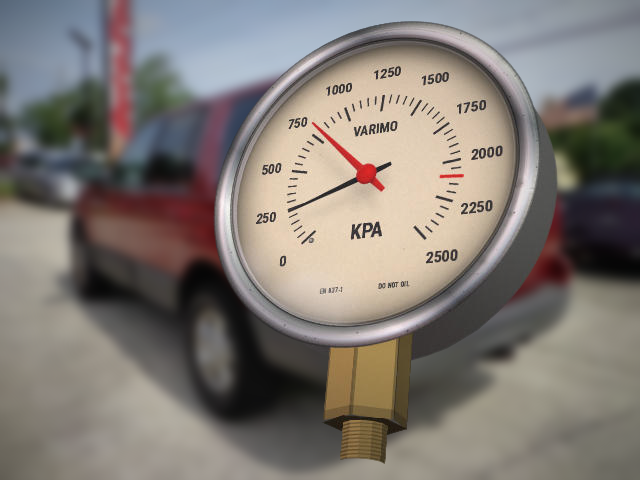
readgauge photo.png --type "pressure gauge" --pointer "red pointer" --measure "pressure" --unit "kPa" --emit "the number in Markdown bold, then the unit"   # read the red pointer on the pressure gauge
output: **800** kPa
